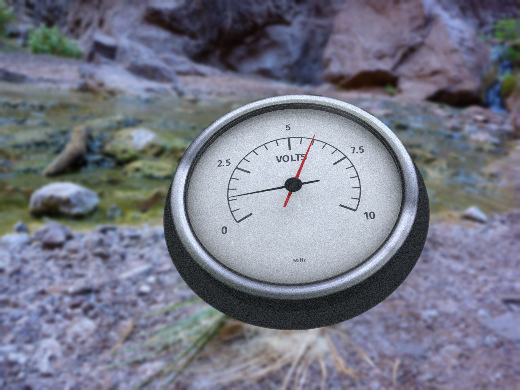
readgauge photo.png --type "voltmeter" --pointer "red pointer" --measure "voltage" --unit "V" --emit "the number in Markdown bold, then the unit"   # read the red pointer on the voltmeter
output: **6** V
